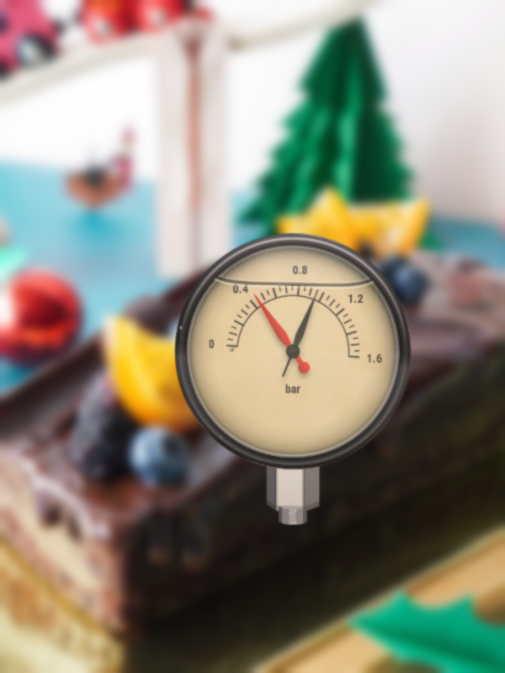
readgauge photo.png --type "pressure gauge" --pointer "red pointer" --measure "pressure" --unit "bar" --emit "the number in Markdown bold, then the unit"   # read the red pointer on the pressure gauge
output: **0.45** bar
